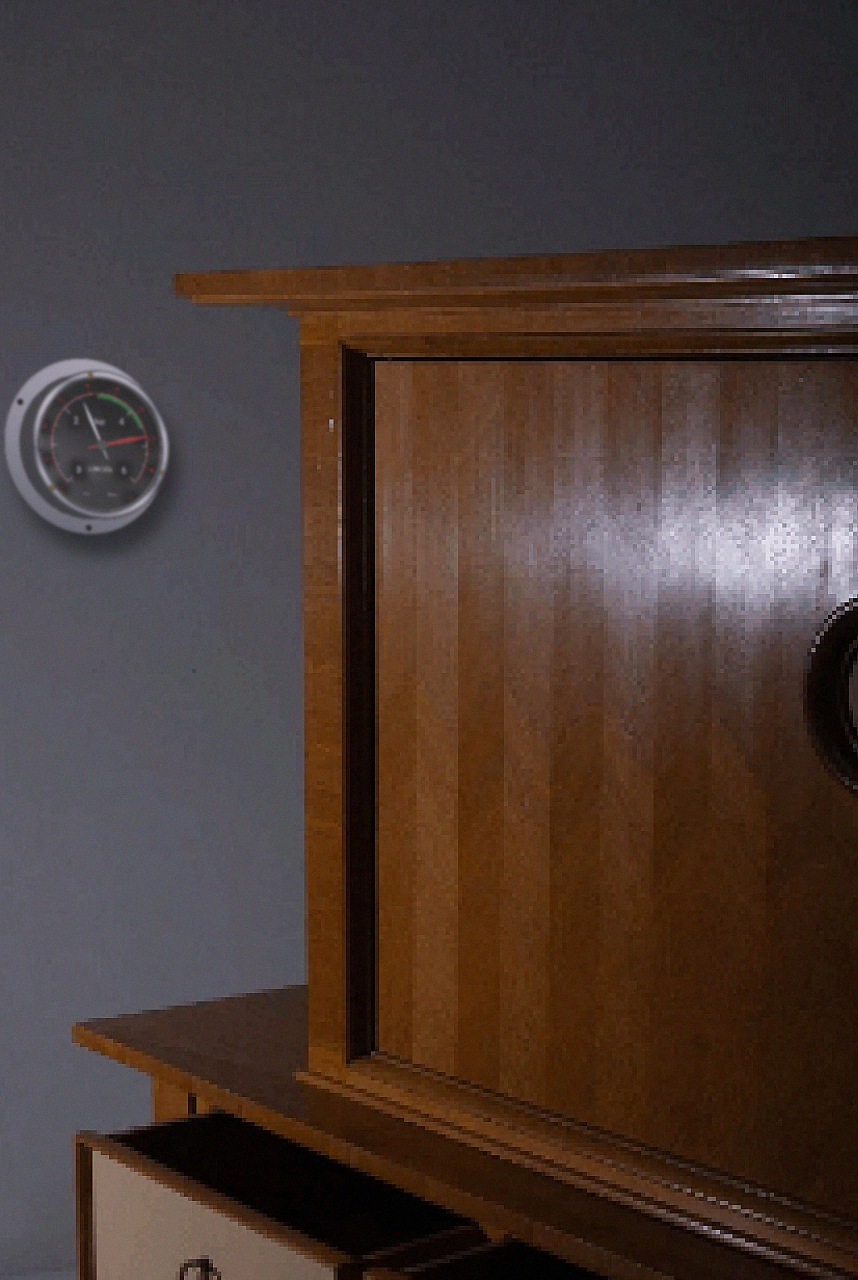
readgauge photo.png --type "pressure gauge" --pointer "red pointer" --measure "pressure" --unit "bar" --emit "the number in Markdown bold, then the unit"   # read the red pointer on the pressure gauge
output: **4.75** bar
